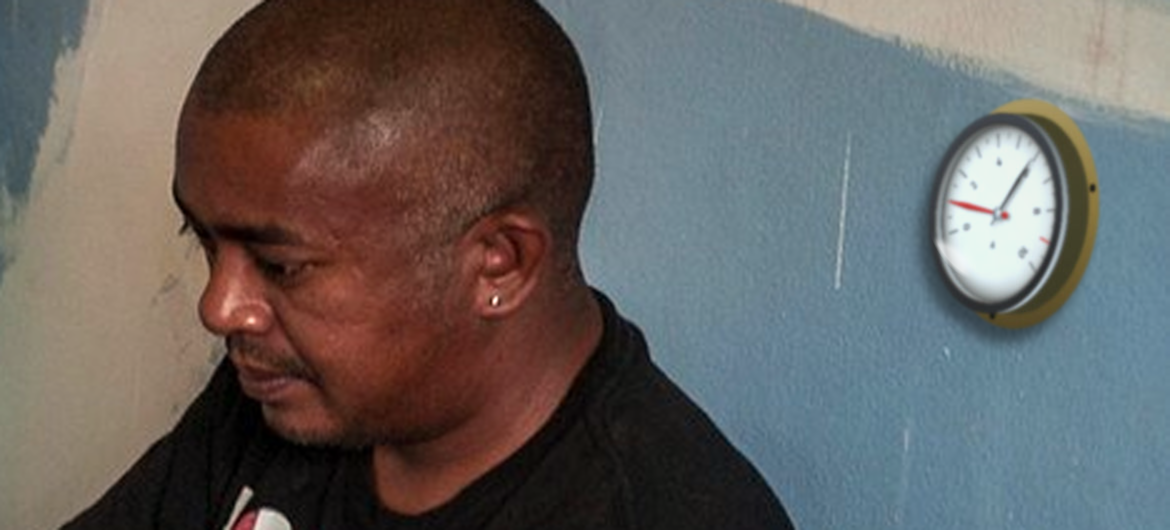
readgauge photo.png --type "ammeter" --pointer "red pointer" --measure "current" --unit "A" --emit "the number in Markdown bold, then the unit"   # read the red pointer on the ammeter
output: **1** A
